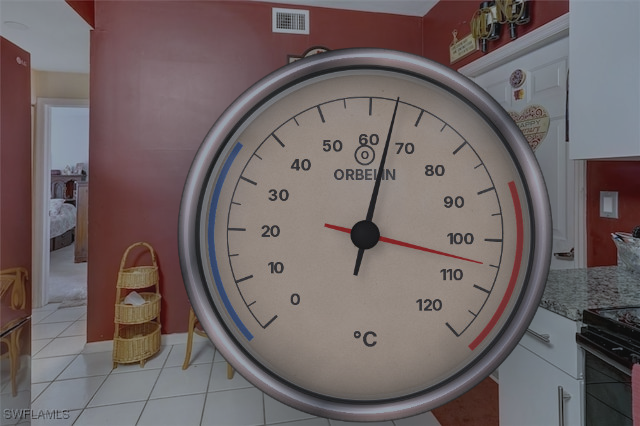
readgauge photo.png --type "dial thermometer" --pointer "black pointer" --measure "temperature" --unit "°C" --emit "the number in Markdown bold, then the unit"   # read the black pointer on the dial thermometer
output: **65** °C
